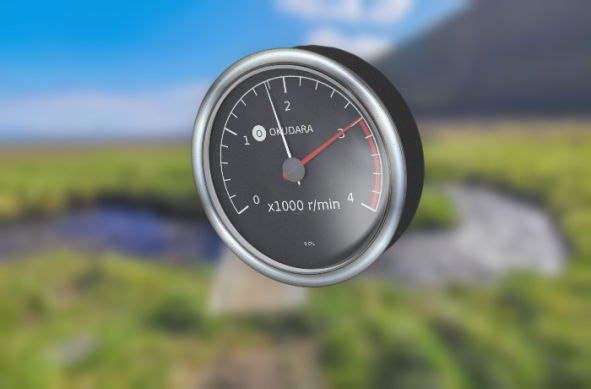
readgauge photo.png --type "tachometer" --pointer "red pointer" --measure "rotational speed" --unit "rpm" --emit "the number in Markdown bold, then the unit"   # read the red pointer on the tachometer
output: **3000** rpm
